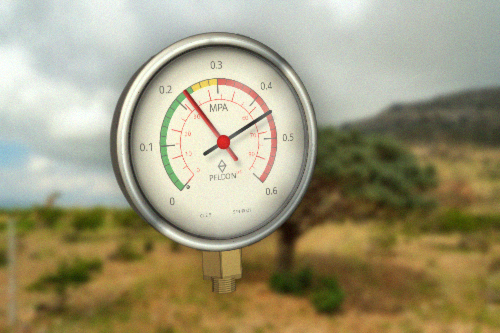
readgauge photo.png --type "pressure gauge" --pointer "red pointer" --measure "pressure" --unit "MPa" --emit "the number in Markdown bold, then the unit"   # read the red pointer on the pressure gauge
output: **0.22** MPa
